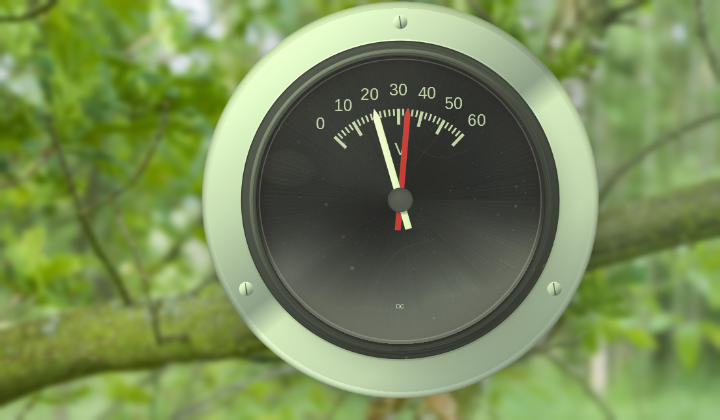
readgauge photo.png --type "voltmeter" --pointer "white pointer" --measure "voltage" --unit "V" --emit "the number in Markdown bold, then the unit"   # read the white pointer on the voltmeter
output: **20** V
